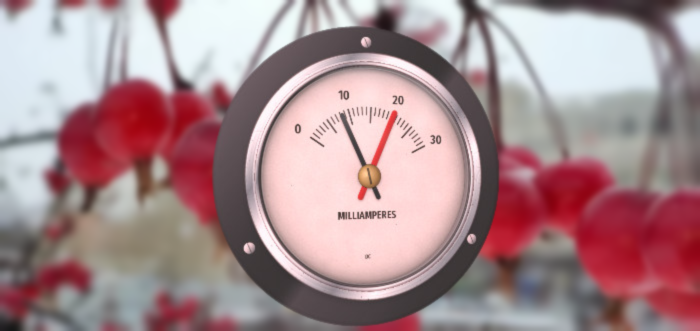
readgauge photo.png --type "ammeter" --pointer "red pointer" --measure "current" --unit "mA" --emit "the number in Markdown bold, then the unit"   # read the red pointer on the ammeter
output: **20** mA
